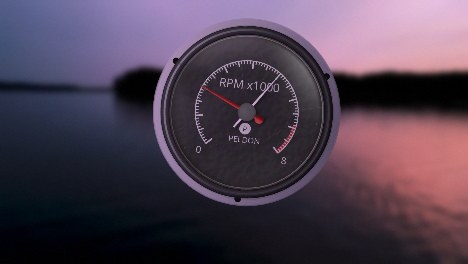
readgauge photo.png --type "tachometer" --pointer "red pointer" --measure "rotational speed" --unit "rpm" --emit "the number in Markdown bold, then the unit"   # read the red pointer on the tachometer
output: **2000** rpm
